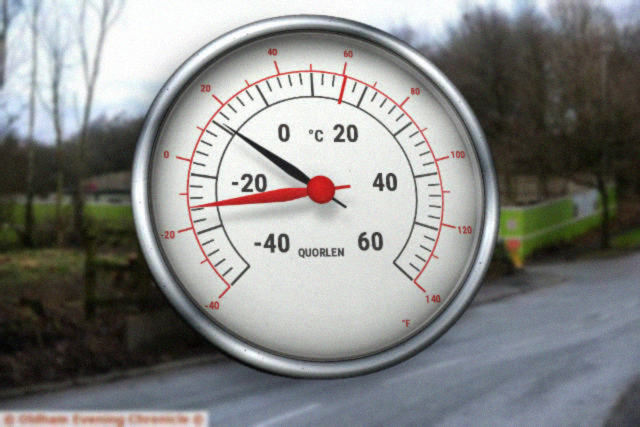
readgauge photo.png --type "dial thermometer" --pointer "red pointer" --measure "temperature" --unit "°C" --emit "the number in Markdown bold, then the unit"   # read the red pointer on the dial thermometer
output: **-26** °C
